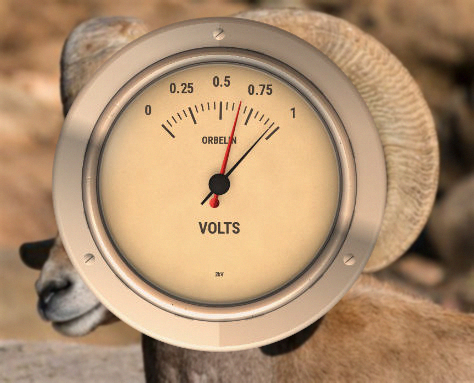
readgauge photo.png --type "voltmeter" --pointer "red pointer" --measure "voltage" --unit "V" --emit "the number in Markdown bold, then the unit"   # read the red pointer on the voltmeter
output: **0.65** V
